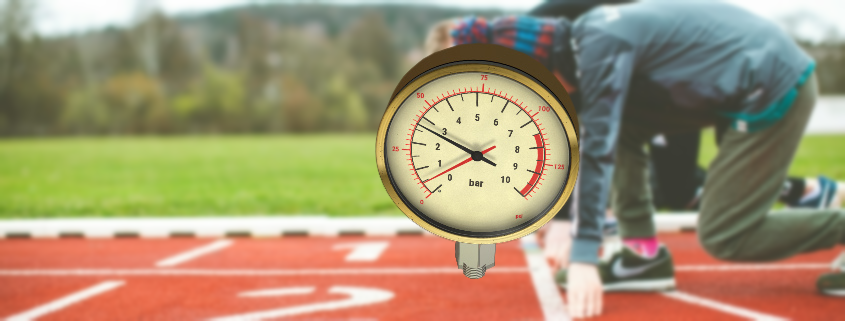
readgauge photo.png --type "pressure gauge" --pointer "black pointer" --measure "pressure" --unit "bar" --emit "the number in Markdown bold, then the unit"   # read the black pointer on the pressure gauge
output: **2.75** bar
